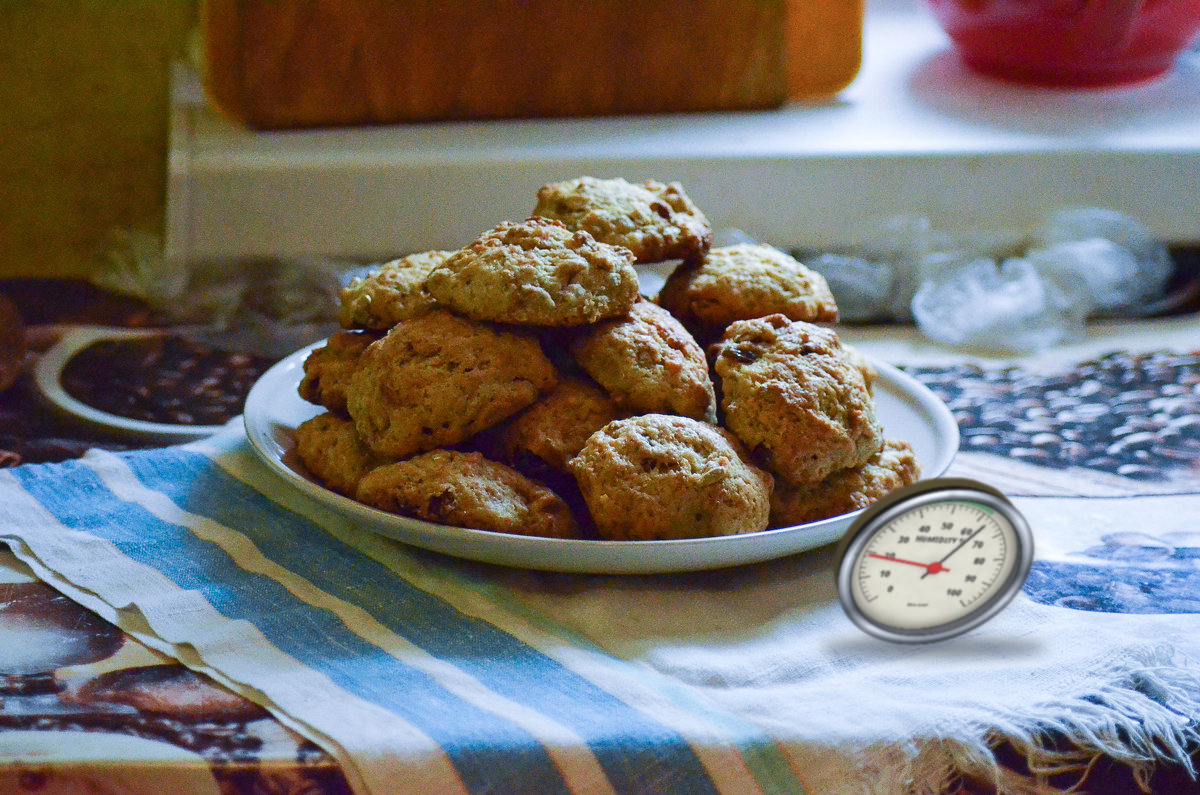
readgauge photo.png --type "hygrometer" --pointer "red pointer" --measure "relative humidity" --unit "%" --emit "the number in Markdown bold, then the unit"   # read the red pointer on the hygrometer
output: **20** %
